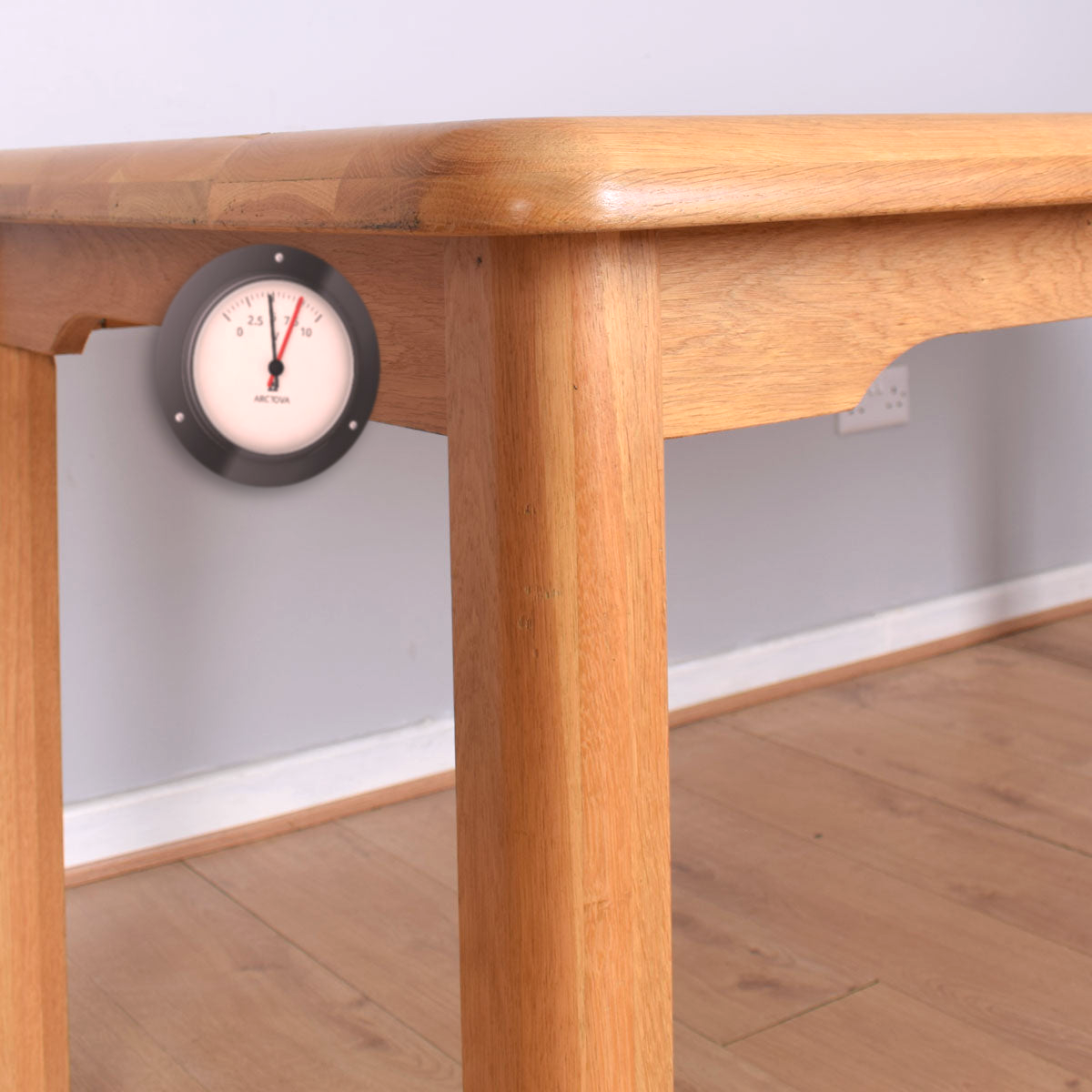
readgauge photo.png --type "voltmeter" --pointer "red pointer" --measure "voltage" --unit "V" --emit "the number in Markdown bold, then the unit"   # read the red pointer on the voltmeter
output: **7.5** V
